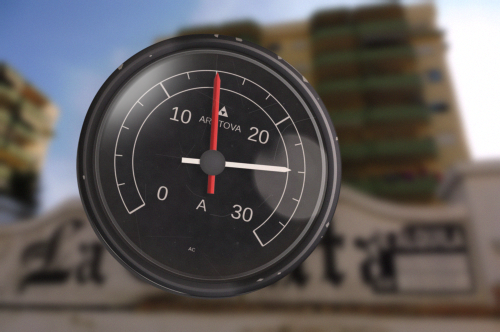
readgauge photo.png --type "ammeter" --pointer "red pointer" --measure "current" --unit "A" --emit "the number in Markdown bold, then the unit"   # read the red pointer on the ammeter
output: **14** A
